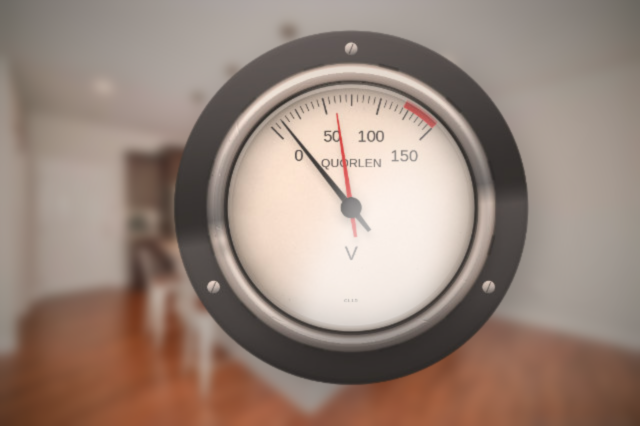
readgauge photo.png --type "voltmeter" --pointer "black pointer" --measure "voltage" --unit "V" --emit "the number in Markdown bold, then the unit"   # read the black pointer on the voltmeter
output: **10** V
